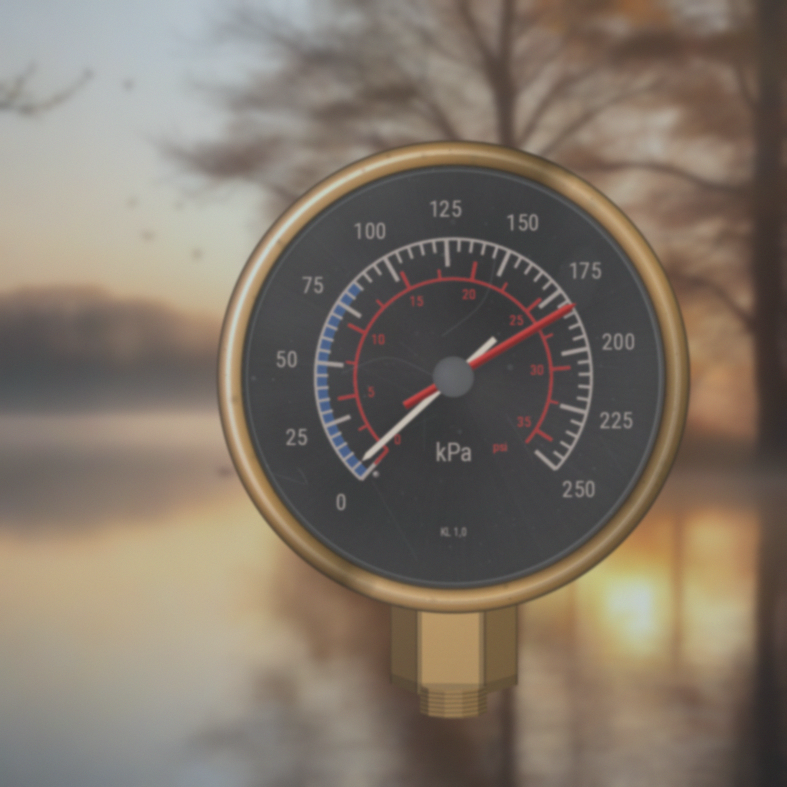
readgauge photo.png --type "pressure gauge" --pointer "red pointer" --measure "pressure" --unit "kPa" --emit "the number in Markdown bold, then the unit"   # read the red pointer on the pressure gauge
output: **182.5** kPa
